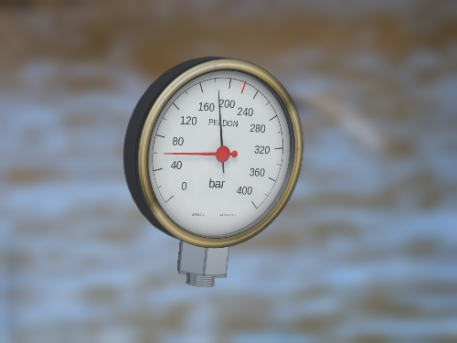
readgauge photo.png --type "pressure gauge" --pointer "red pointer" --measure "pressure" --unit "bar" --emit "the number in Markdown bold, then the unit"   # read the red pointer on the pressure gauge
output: **60** bar
